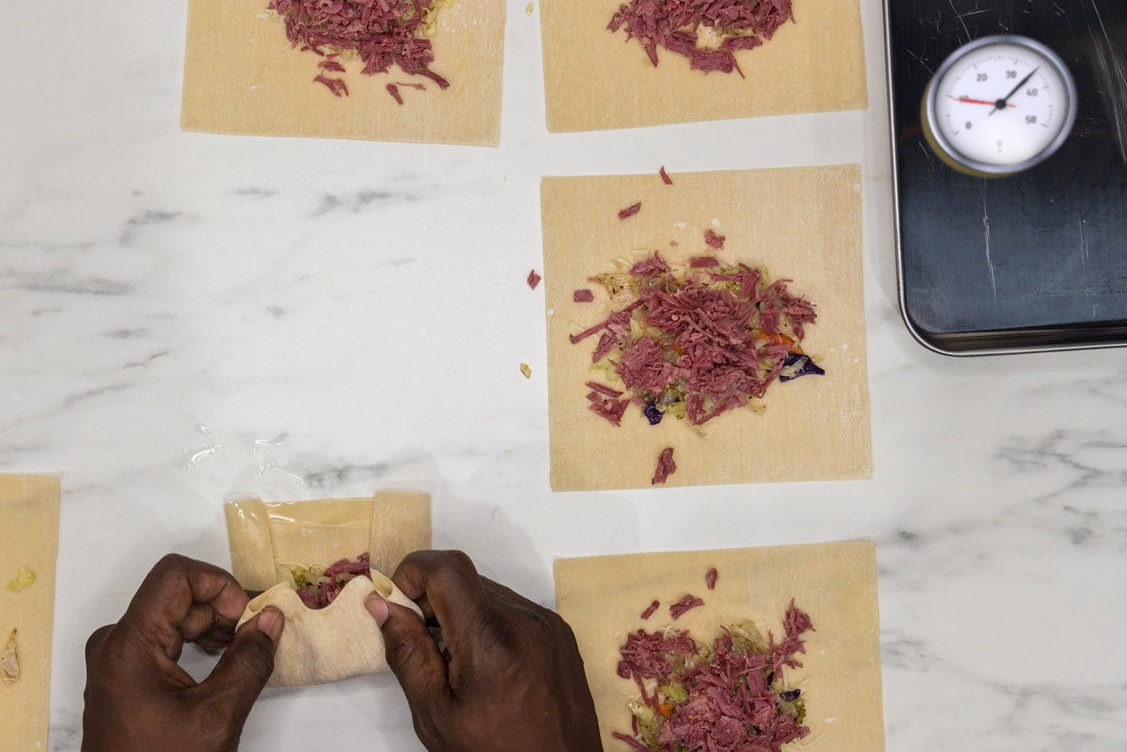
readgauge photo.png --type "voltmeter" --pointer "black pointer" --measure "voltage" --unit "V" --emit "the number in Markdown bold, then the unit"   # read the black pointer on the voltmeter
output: **35** V
